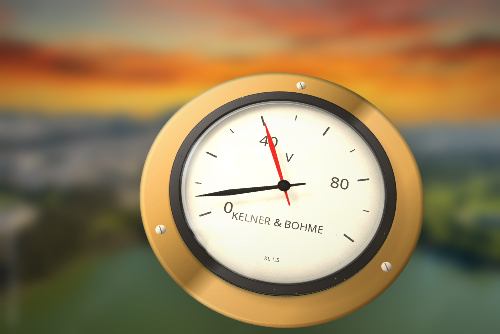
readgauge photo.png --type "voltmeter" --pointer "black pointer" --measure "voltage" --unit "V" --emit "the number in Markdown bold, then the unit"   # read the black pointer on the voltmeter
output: **5** V
